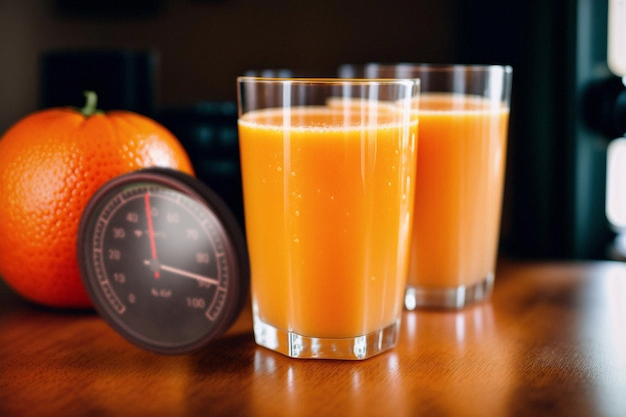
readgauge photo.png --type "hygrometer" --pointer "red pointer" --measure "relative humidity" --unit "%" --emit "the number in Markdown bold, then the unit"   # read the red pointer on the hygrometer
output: **50** %
